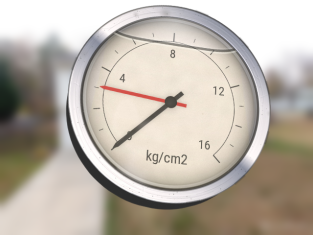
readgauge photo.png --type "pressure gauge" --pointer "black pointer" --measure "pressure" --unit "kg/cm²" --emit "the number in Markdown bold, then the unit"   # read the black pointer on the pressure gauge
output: **0** kg/cm²
